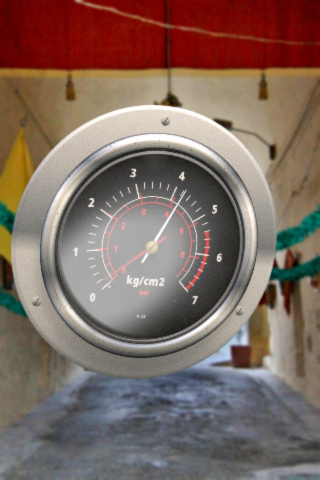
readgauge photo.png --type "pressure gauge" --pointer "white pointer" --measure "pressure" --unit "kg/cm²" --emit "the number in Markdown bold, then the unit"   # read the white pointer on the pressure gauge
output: **4.2** kg/cm²
